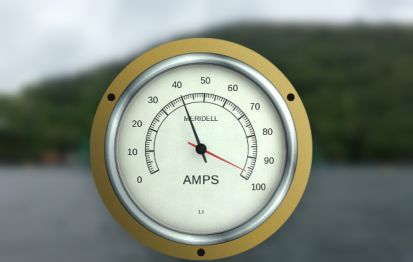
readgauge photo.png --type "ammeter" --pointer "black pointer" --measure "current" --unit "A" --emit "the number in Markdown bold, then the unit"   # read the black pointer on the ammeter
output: **40** A
